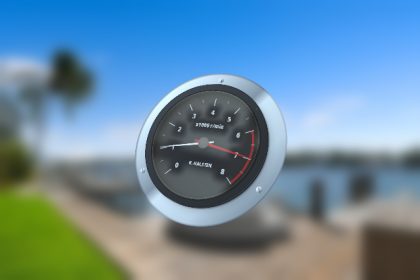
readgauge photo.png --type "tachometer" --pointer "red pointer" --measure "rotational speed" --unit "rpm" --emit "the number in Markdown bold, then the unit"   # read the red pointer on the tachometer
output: **7000** rpm
